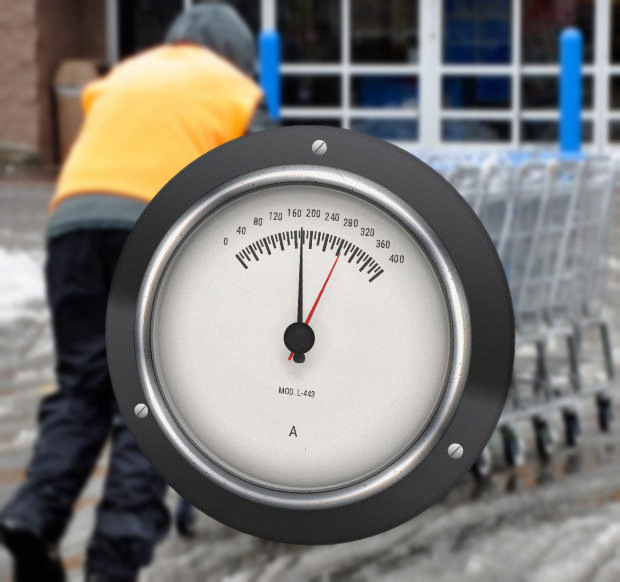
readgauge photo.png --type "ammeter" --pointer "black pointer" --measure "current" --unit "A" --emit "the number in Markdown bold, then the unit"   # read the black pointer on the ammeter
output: **180** A
